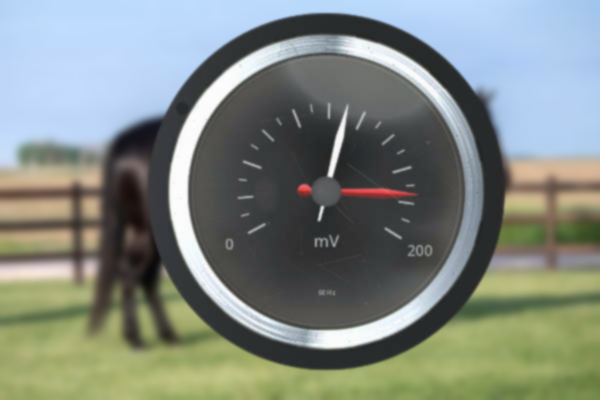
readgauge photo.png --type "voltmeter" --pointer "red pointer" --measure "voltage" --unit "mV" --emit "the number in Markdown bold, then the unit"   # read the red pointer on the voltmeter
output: **175** mV
